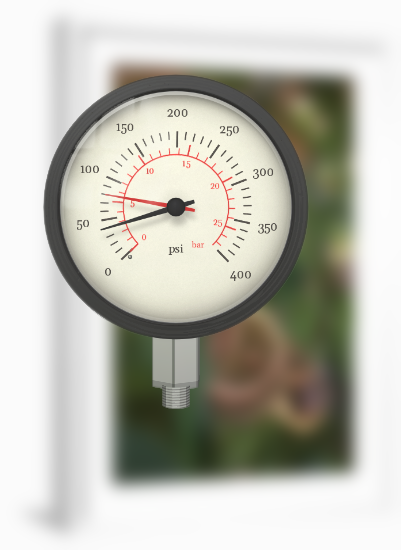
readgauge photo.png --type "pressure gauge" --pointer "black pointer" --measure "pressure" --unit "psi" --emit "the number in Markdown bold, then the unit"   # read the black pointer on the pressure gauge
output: **40** psi
